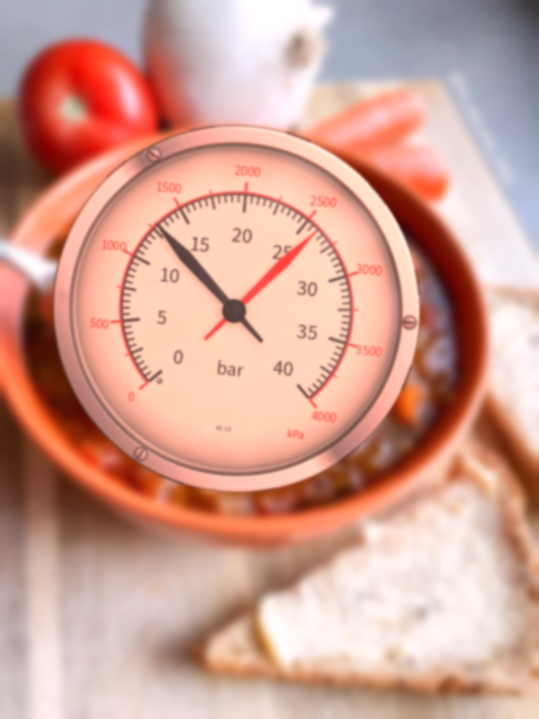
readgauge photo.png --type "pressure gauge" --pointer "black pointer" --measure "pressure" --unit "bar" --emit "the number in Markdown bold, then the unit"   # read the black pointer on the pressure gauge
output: **13** bar
